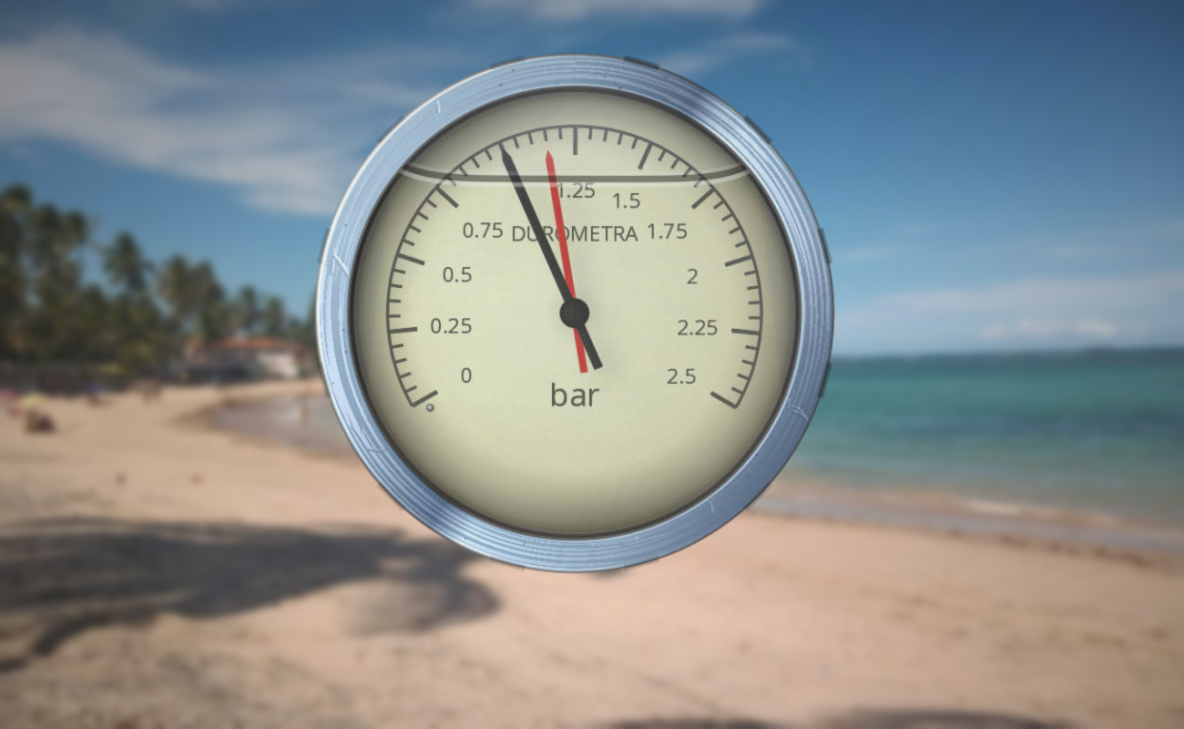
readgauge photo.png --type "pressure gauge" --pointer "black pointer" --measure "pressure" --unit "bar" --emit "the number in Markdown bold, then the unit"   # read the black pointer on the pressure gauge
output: **1** bar
